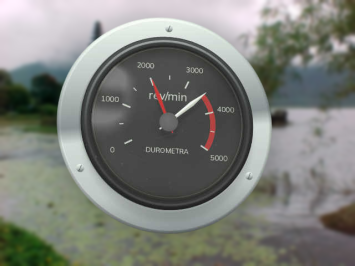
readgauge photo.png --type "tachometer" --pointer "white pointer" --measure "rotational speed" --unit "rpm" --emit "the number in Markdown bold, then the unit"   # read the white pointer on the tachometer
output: **3500** rpm
